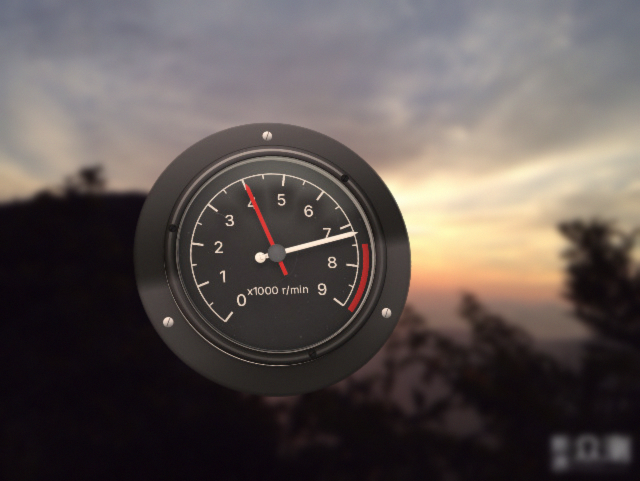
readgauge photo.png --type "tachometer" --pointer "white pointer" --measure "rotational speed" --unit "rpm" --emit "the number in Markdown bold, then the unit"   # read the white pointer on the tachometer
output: **7250** rpm
